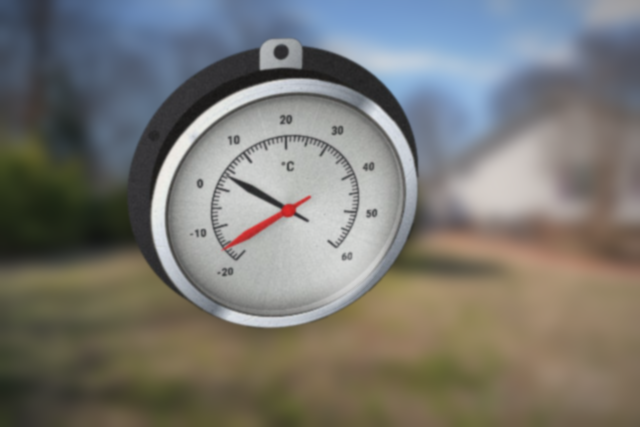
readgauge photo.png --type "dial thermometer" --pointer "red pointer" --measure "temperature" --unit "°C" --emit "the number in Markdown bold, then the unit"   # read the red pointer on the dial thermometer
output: **-15** °C
